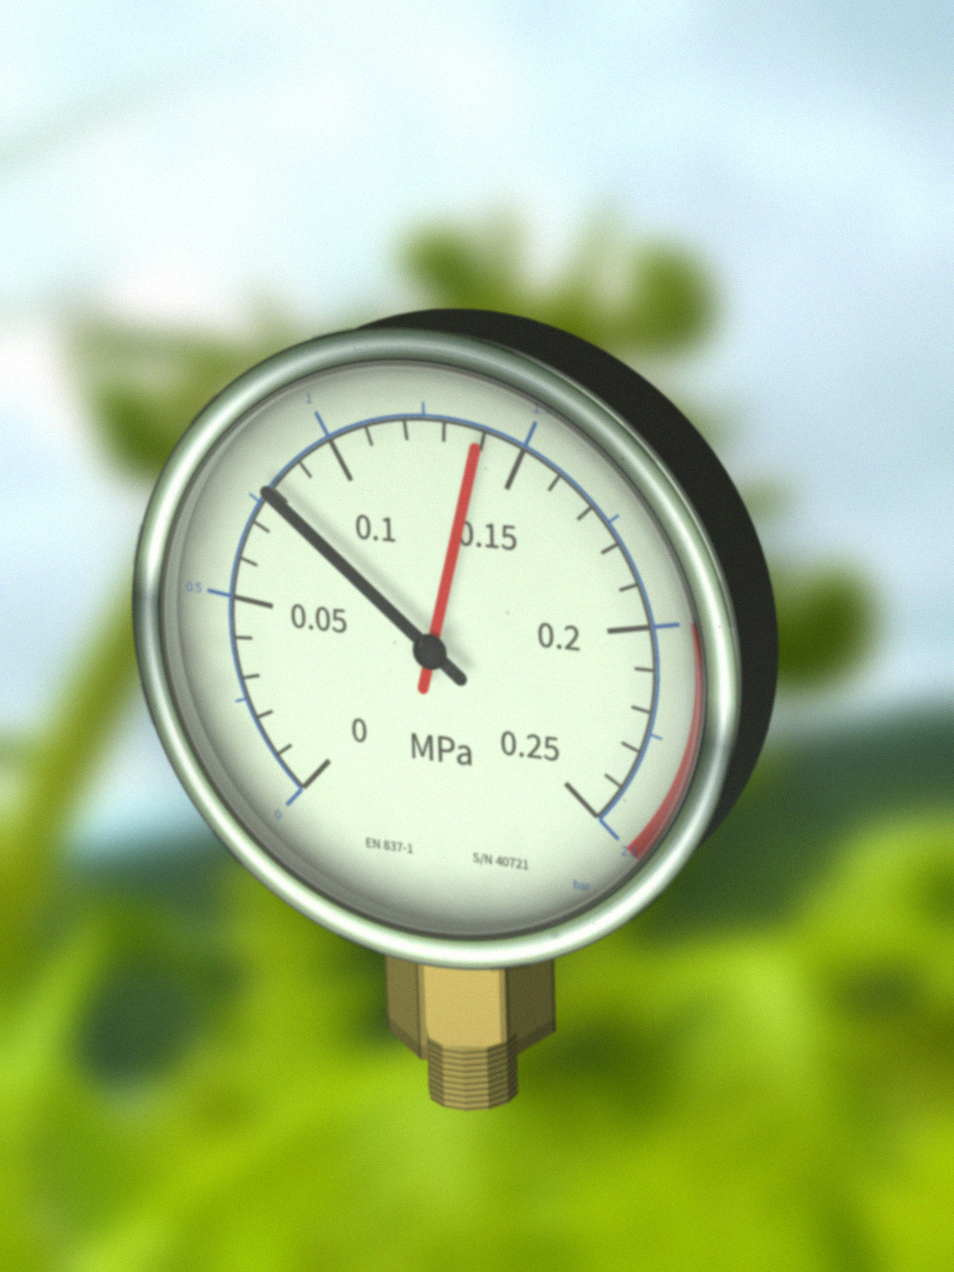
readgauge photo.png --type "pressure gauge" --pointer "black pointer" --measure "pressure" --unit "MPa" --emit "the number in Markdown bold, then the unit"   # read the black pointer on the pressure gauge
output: **0.08** MPa
